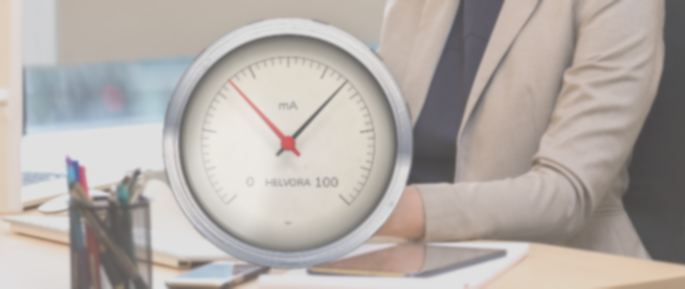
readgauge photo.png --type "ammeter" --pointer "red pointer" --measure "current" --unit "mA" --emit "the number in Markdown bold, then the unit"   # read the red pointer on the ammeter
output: **34** mA
